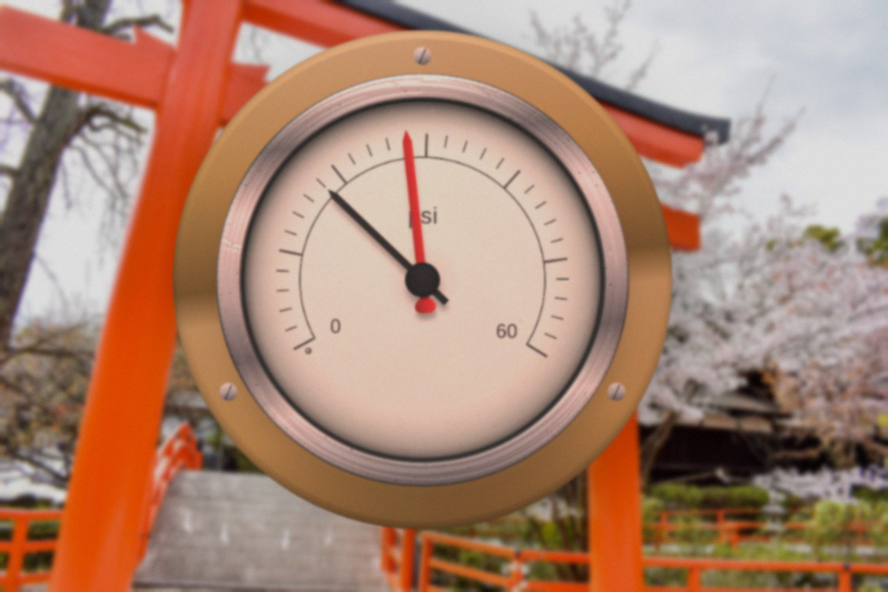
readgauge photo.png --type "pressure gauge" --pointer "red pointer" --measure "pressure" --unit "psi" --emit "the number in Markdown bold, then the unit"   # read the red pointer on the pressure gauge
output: **28** psi
